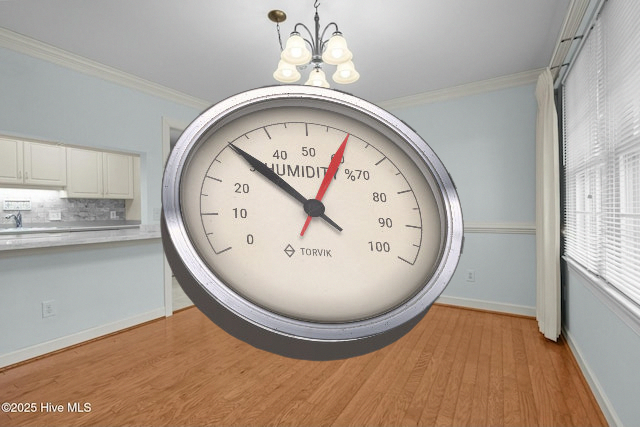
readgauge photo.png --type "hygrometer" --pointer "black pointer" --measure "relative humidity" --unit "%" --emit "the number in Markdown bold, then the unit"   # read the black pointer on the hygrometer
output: **30** %
